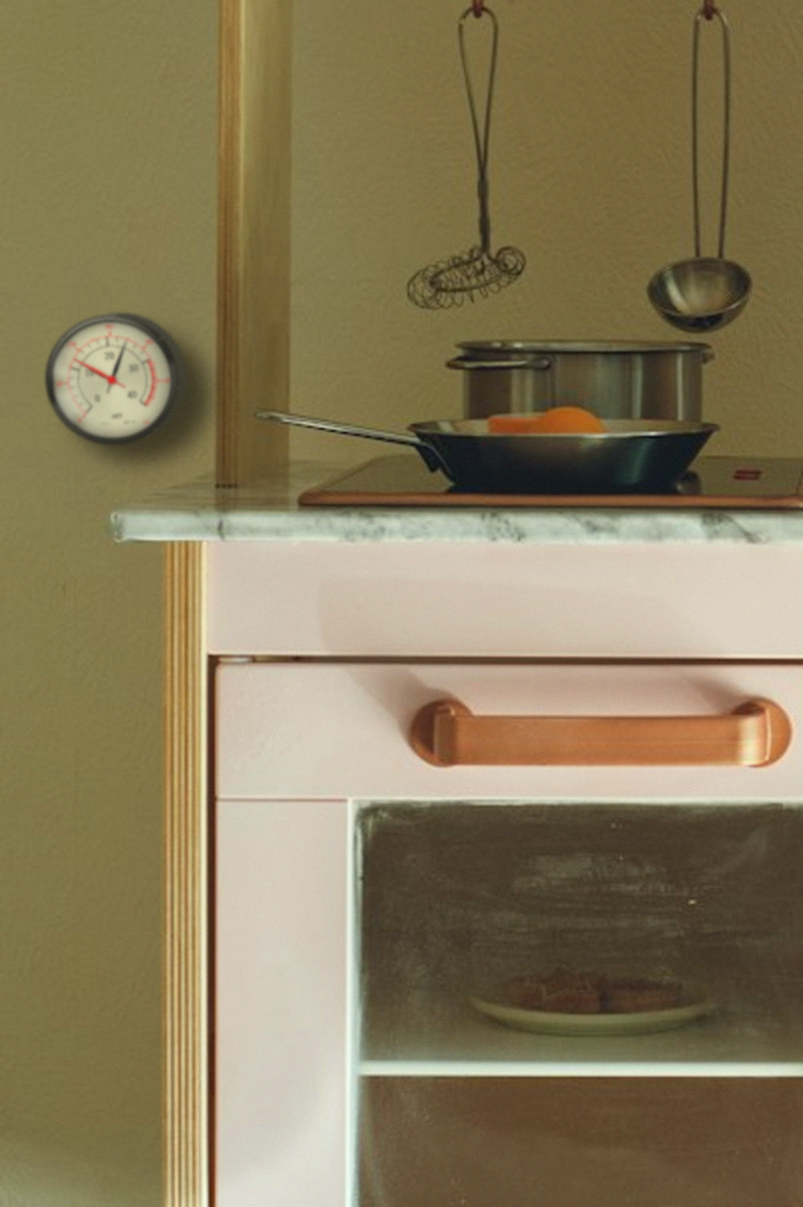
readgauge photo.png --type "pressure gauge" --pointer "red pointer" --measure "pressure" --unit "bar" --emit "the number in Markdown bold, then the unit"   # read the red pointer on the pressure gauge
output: **12** bar
